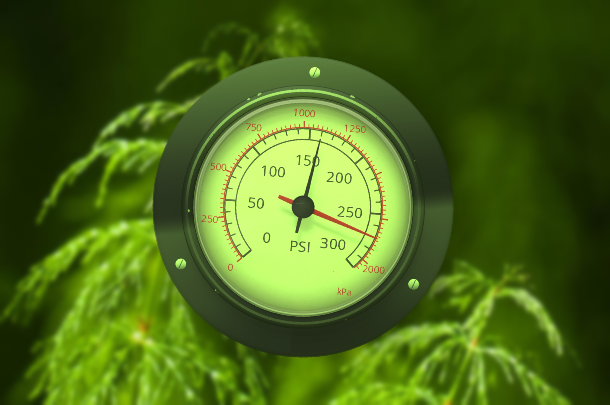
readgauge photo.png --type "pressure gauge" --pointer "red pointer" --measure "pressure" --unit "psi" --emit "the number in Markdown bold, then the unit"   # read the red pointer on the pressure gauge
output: **270** psi
